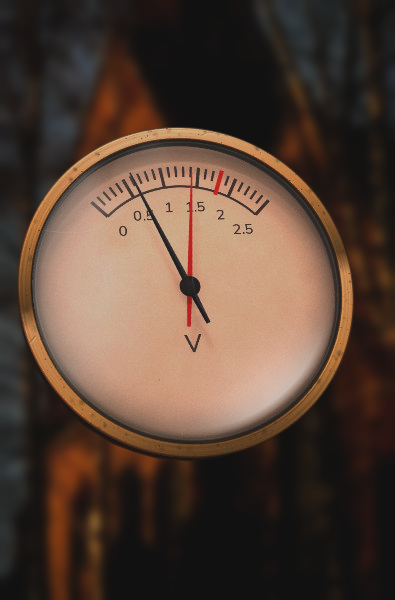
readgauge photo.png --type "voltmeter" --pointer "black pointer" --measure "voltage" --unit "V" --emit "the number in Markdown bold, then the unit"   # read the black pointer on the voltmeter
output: **0.6** V
